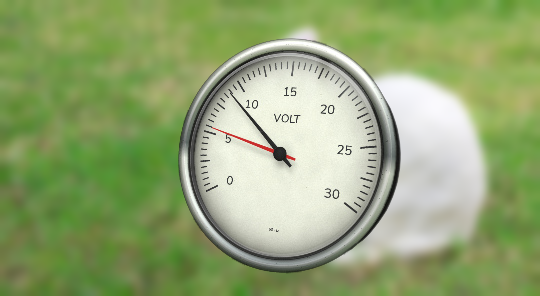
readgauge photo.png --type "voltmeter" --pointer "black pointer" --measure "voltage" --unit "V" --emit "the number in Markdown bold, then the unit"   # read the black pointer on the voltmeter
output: **9** V
